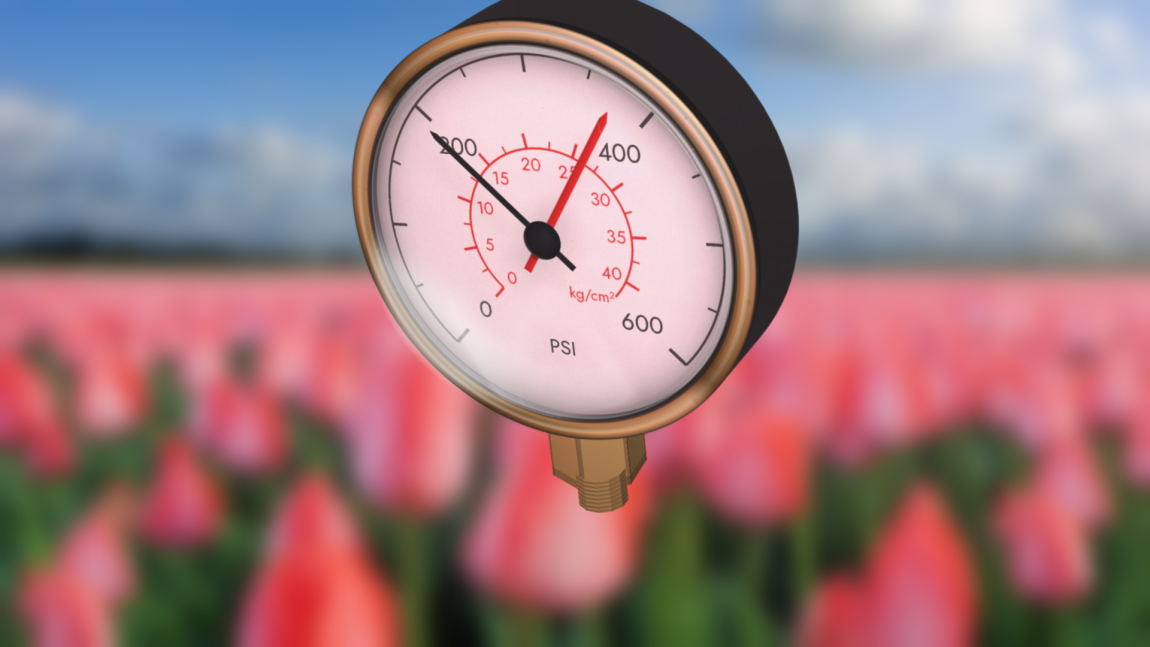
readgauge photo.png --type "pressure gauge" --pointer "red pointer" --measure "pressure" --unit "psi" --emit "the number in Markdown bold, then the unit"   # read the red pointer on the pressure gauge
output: **375** psi
